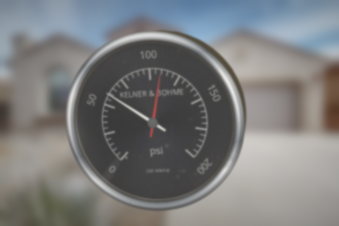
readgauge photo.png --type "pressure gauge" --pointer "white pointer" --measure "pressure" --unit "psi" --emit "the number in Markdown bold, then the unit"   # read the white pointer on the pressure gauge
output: **60** psi
